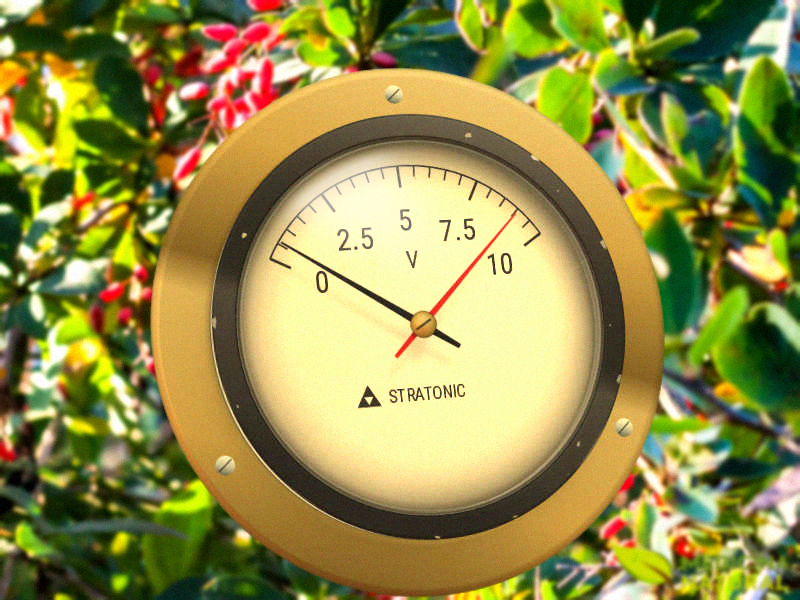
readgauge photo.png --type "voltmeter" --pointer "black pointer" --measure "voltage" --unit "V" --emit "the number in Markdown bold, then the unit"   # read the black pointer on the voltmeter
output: **0.5** V
